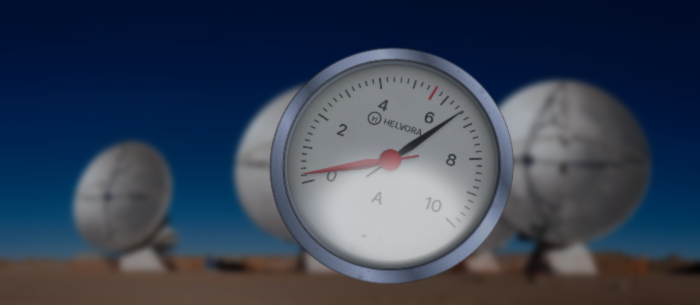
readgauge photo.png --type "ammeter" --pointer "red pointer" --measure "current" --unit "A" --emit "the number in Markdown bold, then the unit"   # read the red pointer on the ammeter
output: **0.2** A
